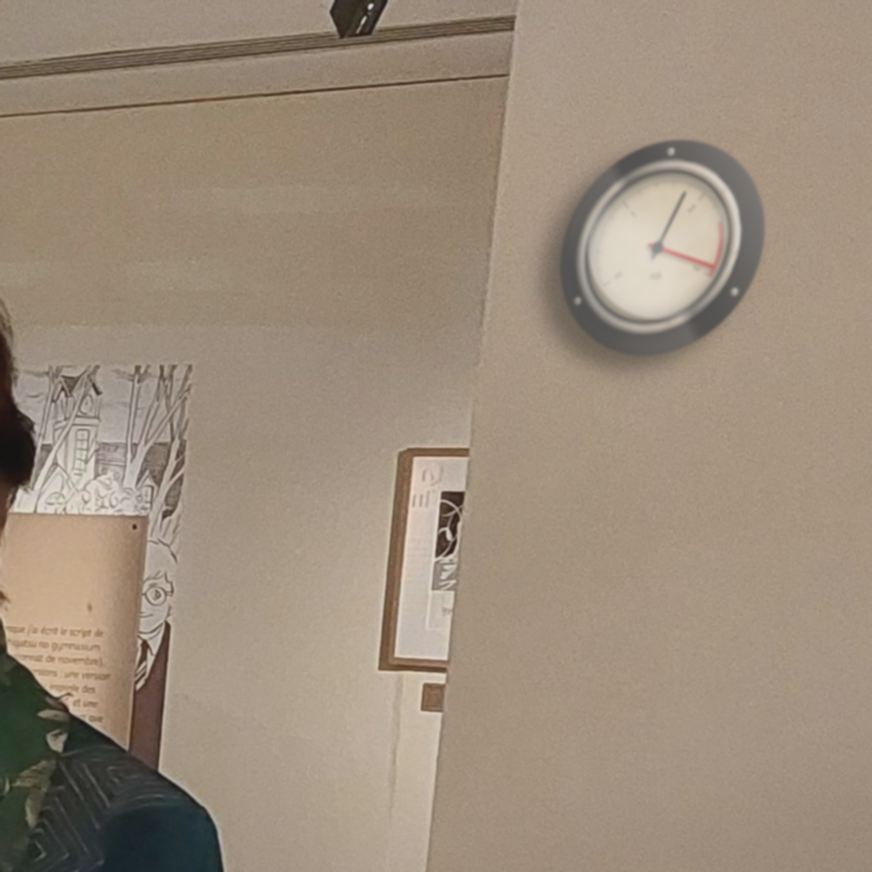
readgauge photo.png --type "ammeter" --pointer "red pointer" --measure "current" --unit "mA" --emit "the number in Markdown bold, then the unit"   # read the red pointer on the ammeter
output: **2.9** mA
